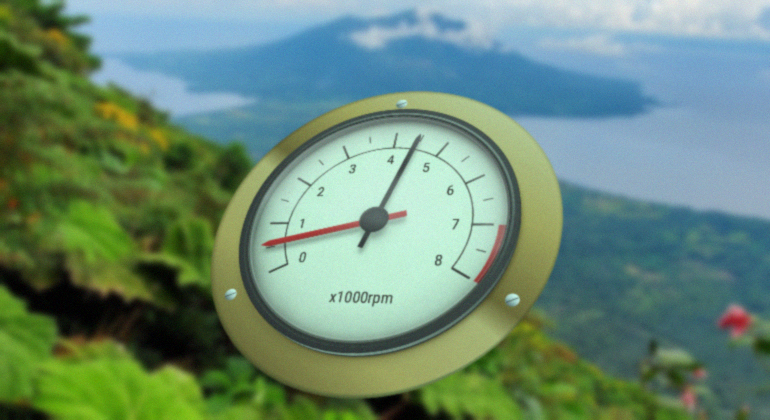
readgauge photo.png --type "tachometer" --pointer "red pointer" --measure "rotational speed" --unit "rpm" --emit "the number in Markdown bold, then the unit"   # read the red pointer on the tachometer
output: **500** rpm
